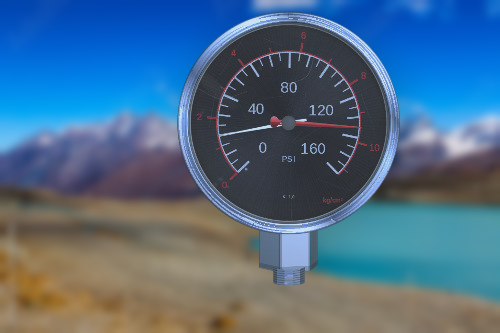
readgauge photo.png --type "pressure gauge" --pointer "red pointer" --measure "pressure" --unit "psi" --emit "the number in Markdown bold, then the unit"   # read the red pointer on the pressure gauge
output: **135** psi
